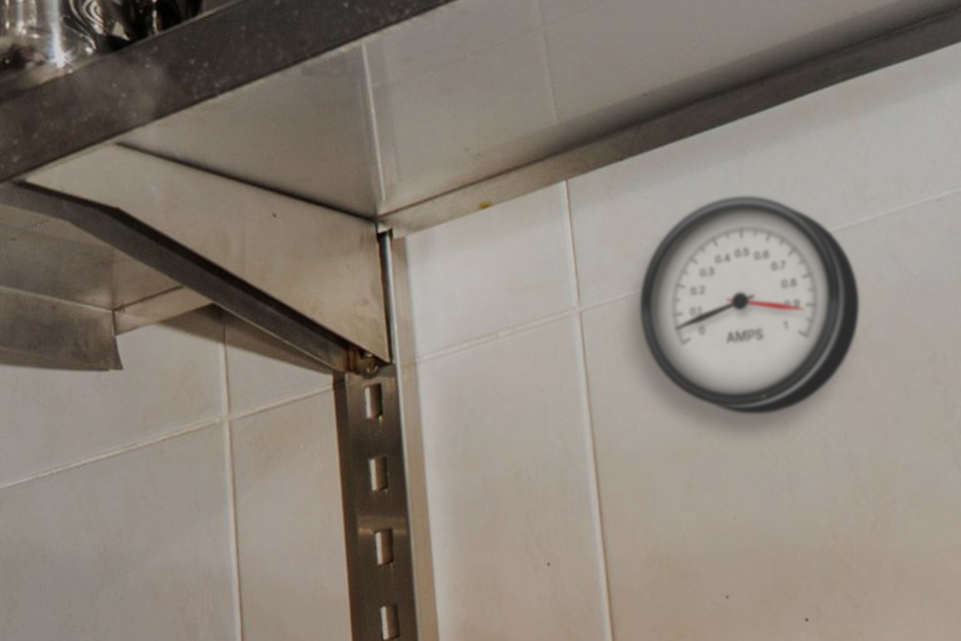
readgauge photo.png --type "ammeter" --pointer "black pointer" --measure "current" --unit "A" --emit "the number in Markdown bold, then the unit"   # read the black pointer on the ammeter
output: **0.05** A
